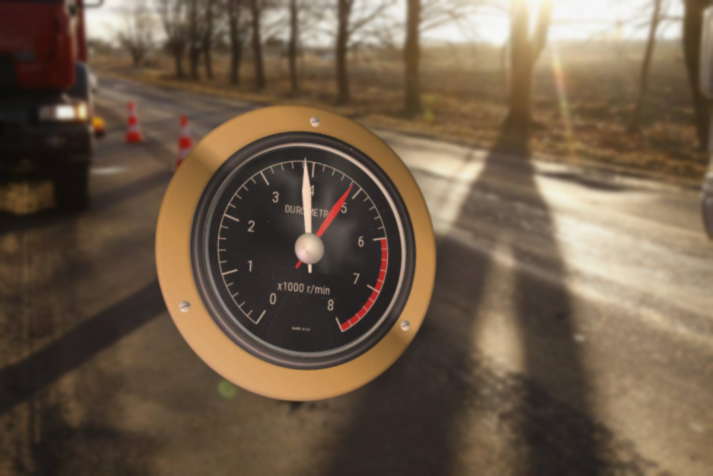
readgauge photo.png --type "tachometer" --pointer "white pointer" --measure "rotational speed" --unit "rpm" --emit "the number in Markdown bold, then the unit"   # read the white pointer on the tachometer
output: **3800** rpm
